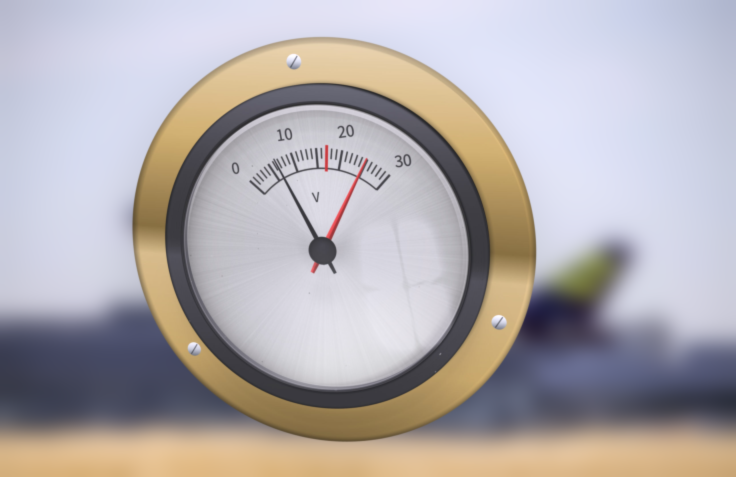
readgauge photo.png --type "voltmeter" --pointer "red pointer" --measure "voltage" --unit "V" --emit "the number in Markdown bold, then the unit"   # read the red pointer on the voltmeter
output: **25** V
